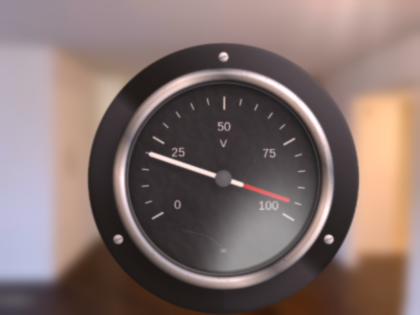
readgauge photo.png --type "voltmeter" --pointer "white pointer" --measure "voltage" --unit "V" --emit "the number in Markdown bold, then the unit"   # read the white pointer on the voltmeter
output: **20** V
